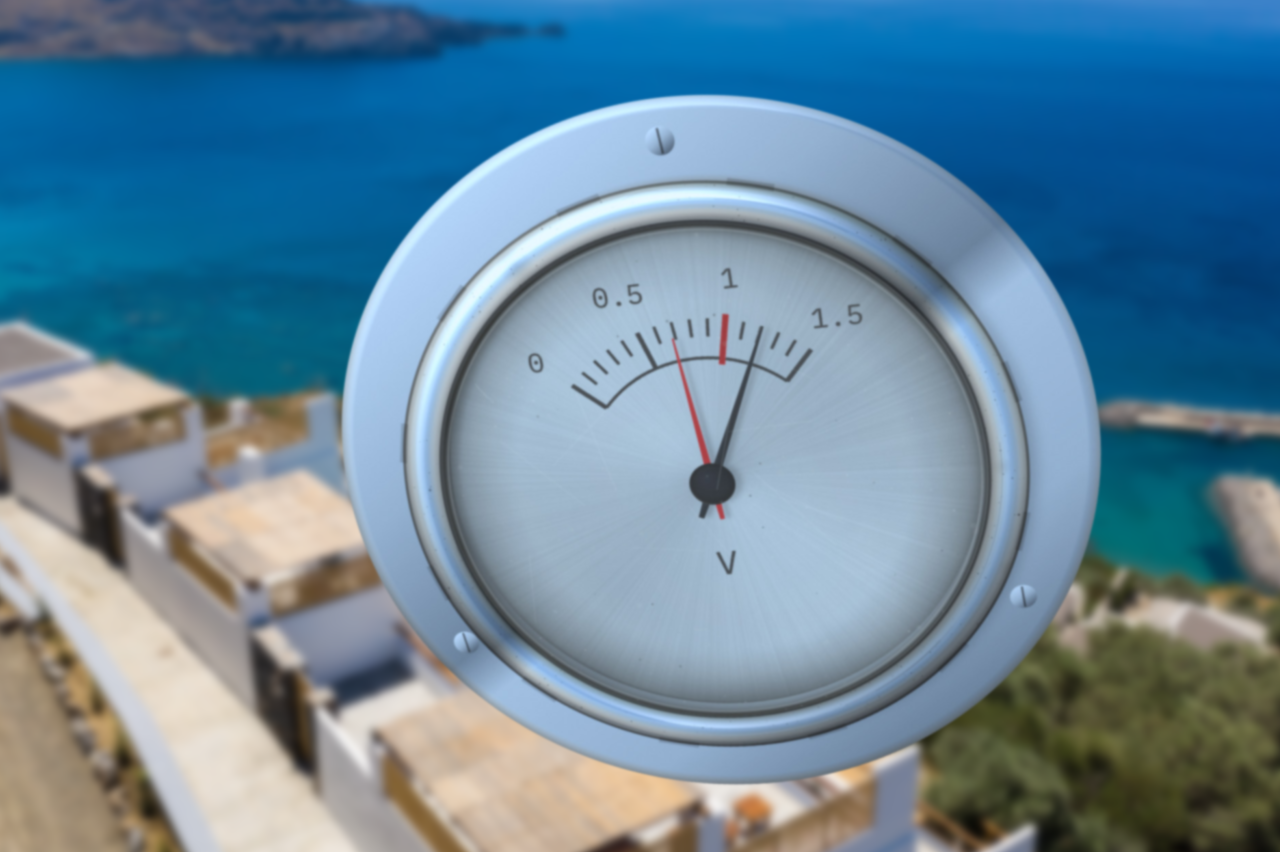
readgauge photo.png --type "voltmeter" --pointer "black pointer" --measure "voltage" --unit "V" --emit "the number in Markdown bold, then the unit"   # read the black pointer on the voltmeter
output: **1.2** V
